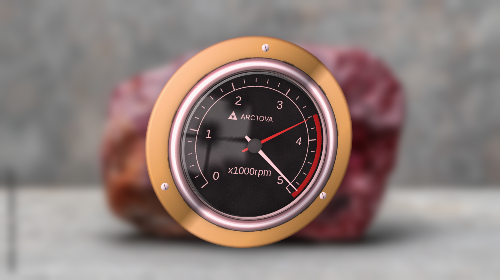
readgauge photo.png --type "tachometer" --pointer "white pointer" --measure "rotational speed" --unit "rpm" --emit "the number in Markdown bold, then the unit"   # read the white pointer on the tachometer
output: **4900** rpm
